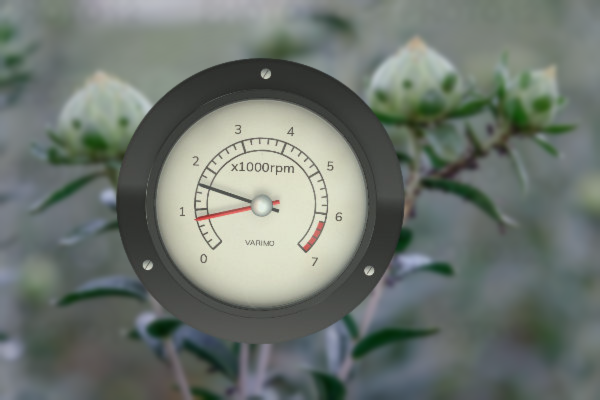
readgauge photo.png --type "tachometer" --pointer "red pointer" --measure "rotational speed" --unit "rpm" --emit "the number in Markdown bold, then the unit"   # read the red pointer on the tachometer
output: **800** rpm
